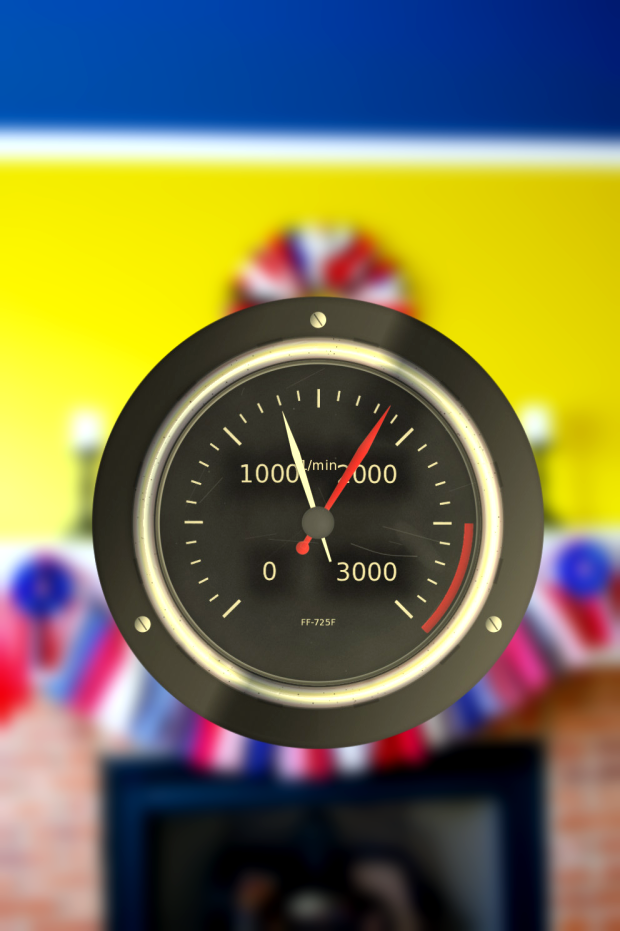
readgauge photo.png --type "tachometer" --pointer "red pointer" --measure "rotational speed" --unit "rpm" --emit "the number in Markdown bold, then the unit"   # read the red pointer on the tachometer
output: **1850** rpm
